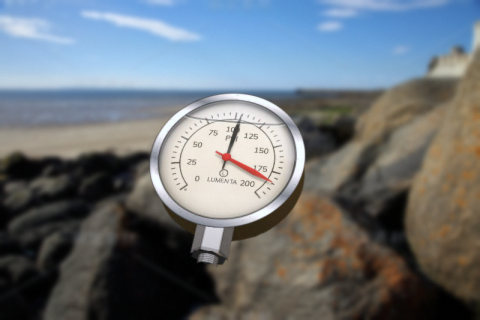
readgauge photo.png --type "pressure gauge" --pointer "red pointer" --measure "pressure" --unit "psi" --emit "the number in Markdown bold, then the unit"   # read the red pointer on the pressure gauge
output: **185** psi
